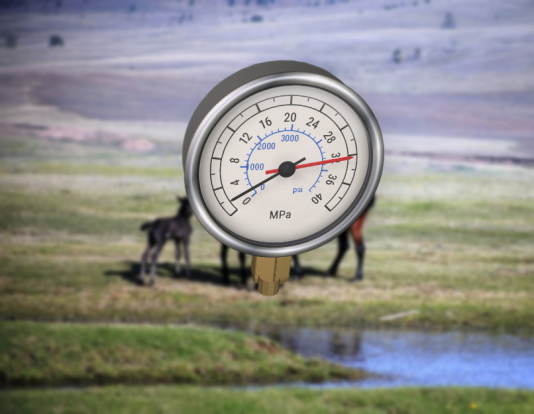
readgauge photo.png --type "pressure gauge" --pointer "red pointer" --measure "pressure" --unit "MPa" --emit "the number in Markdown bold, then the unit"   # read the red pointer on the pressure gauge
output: **32** MPa
